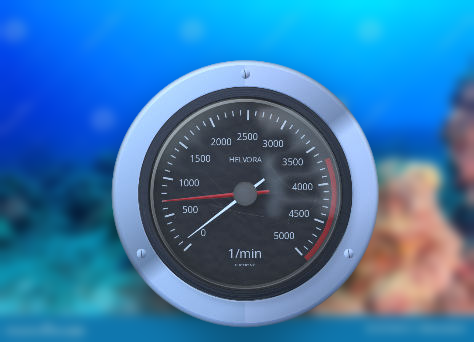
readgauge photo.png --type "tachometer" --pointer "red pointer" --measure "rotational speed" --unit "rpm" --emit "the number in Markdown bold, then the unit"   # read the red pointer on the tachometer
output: **700** rpm
